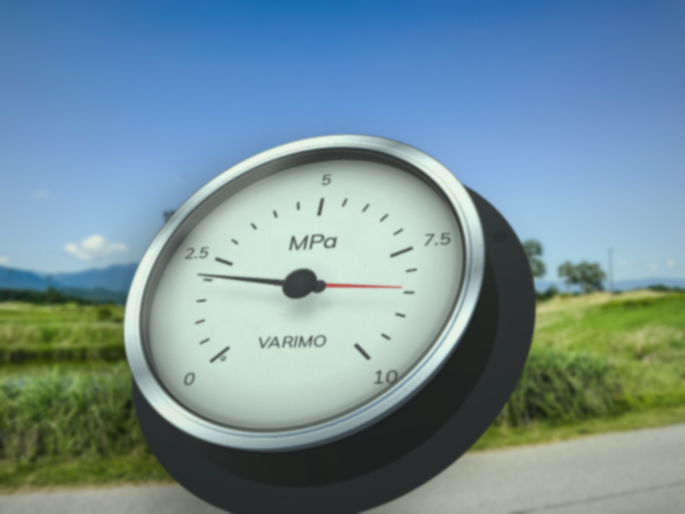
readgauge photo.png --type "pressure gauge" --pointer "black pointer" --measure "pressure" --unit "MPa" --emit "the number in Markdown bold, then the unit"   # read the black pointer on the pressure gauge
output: **2** MPa
